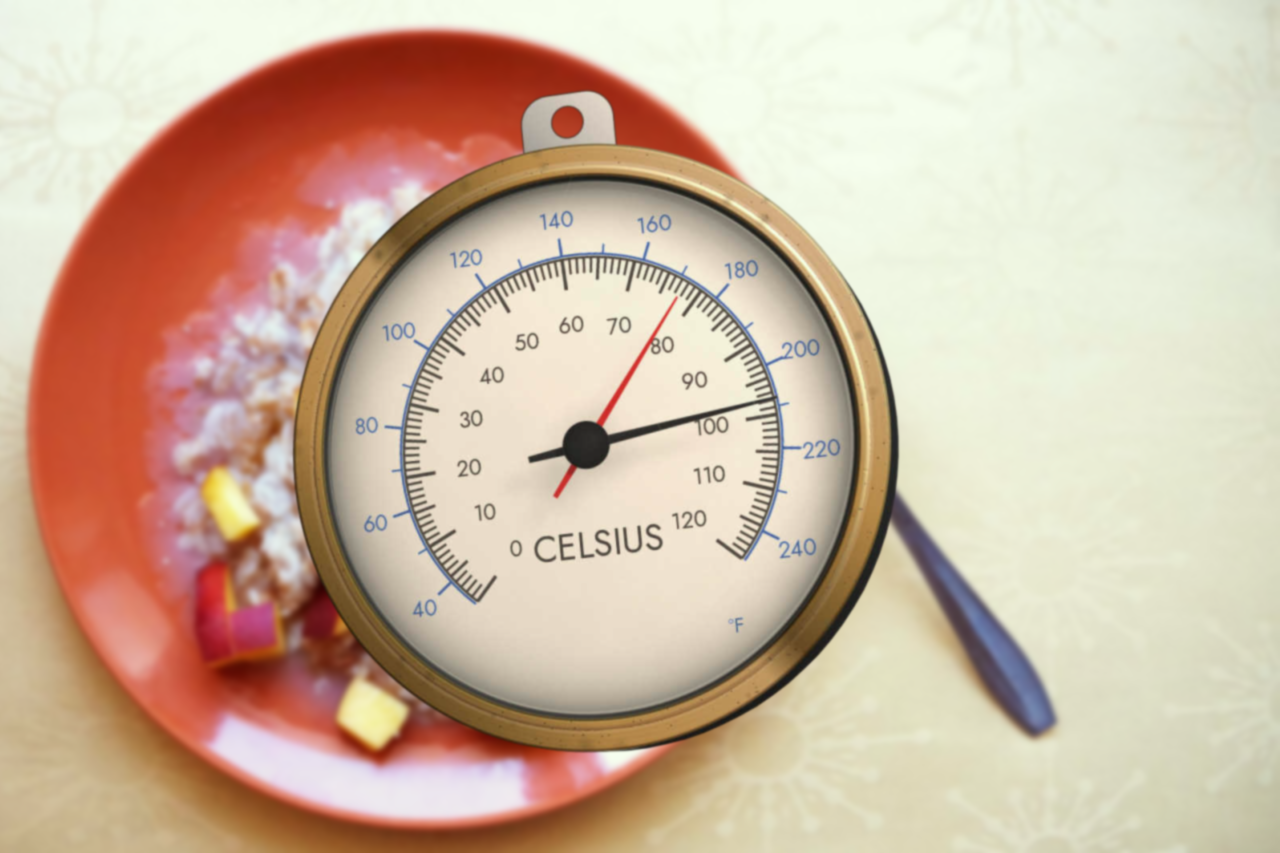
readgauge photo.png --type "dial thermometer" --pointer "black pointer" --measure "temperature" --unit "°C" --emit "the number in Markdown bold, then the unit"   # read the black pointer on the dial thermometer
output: **98** °C
